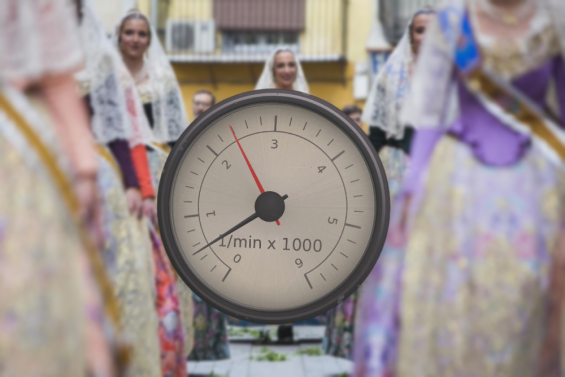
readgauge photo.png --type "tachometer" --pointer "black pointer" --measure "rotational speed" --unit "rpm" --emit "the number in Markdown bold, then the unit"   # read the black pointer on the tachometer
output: **500** rpm
